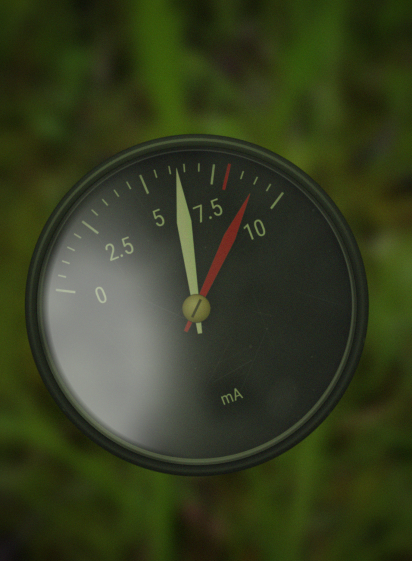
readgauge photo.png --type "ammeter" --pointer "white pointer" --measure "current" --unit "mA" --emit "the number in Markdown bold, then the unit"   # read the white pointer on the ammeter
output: **6.25** mA
